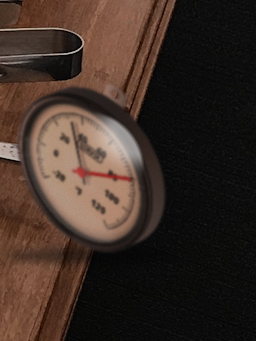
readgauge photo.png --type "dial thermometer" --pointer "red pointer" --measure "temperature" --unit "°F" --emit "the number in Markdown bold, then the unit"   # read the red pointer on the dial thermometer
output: **80** °F
